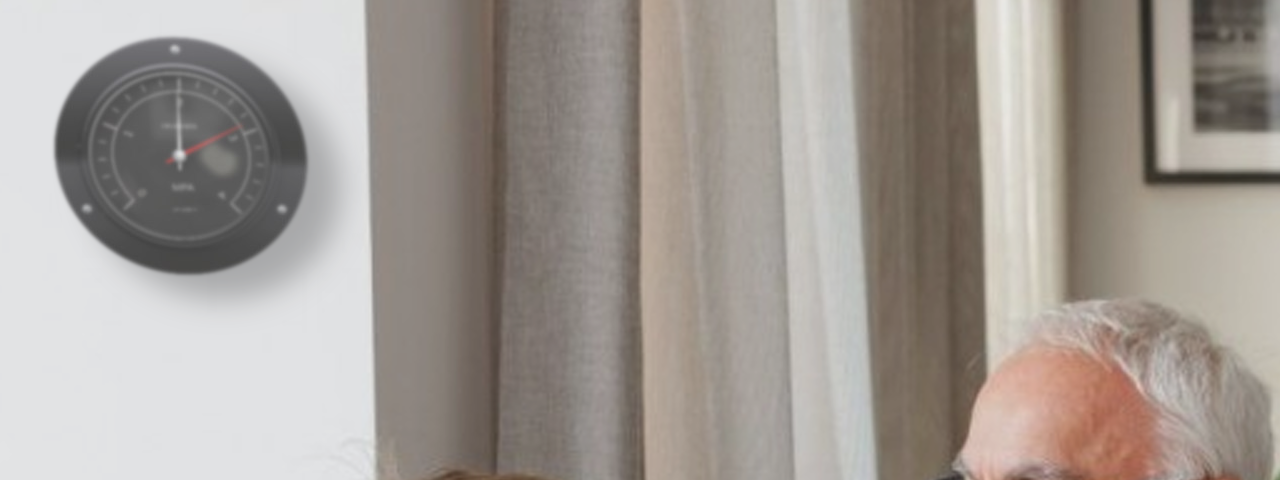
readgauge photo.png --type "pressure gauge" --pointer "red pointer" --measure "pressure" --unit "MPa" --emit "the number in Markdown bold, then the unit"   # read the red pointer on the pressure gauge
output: **2.9** MPa
